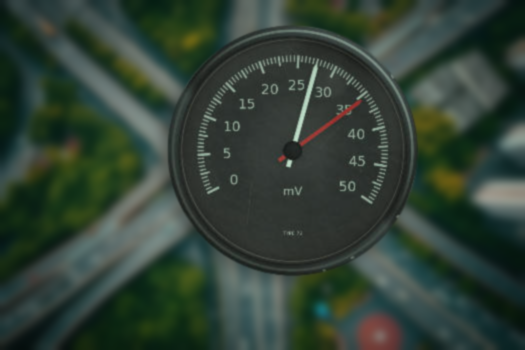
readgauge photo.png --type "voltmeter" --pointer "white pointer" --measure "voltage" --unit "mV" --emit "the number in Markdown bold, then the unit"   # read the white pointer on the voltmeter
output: **27.5** mV
